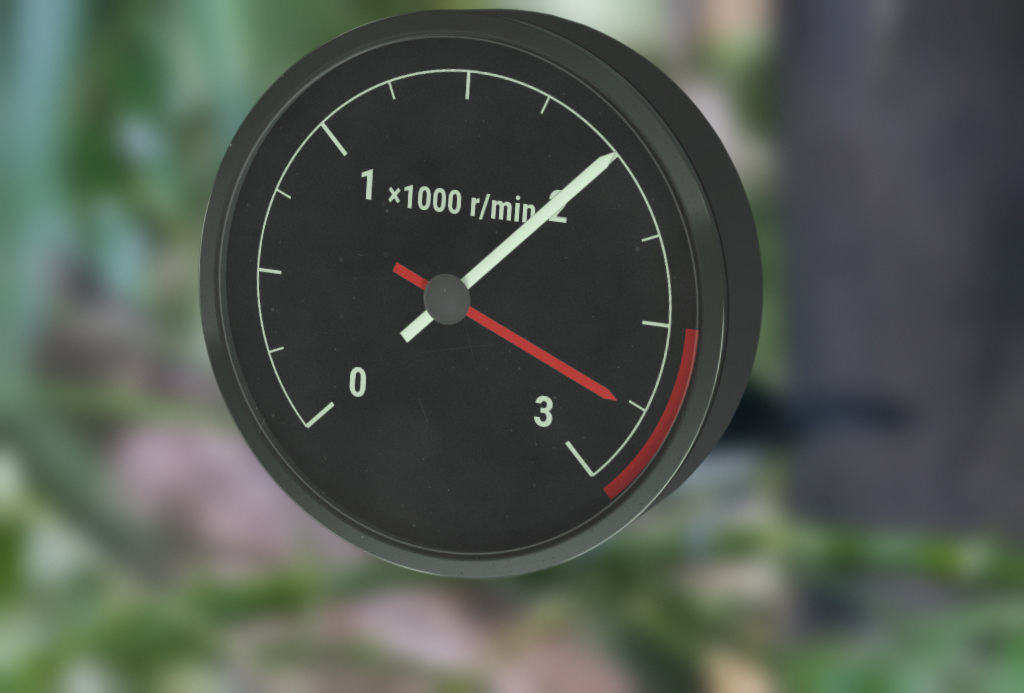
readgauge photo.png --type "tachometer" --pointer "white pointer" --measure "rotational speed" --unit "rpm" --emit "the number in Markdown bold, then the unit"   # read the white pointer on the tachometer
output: **2000** rpm
